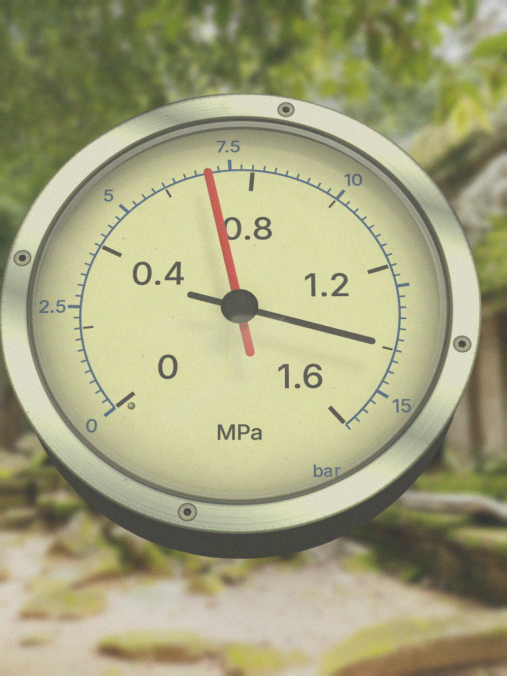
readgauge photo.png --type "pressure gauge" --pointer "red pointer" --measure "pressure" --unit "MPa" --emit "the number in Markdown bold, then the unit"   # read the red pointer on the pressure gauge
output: **0.7** MPa
